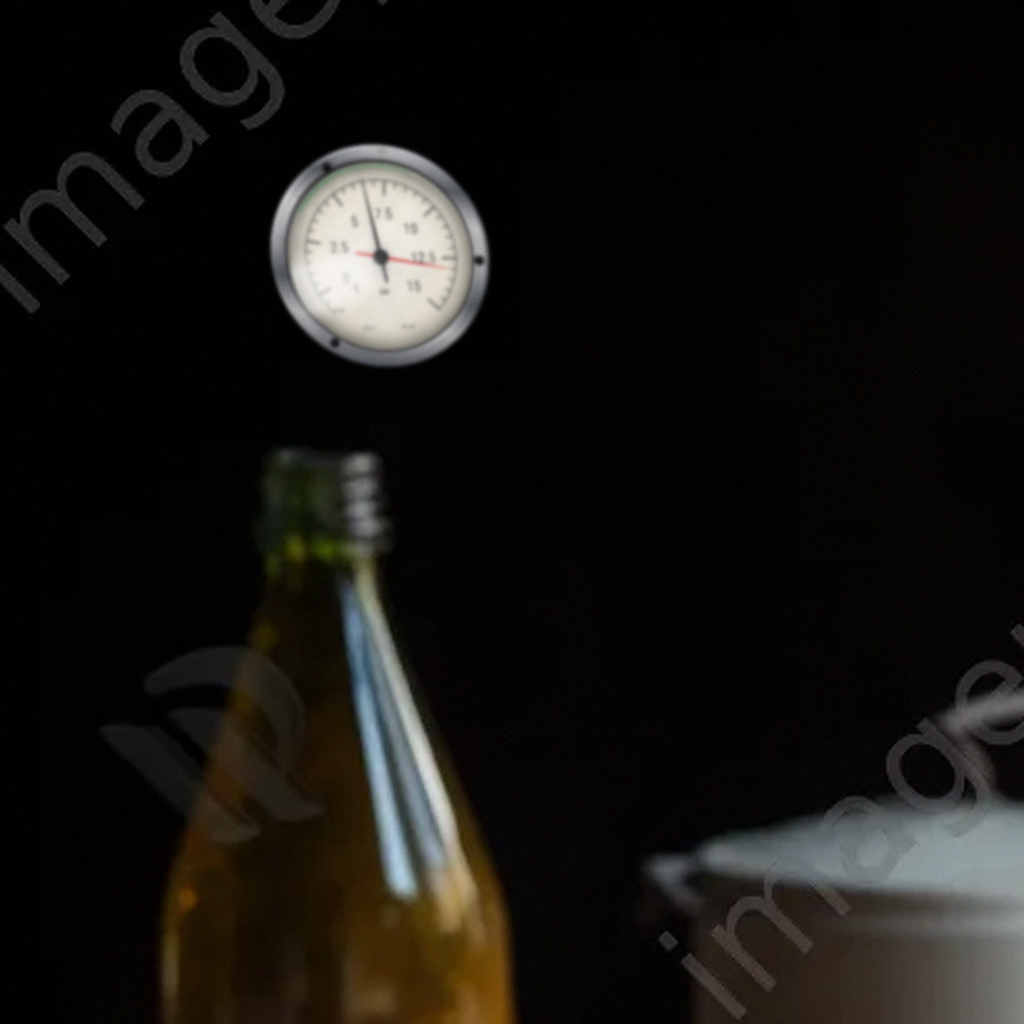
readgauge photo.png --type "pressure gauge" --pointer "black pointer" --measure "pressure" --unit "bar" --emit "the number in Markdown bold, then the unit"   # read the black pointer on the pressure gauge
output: **6.5** bar
